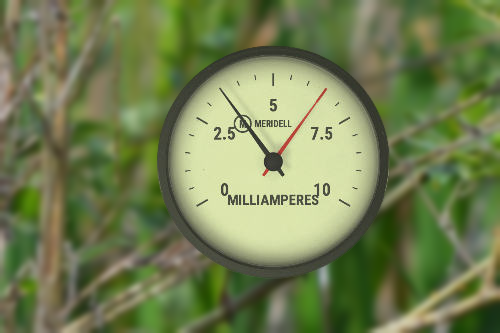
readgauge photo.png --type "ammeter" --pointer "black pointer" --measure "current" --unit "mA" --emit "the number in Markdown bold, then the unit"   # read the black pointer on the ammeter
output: **3.5** mA
